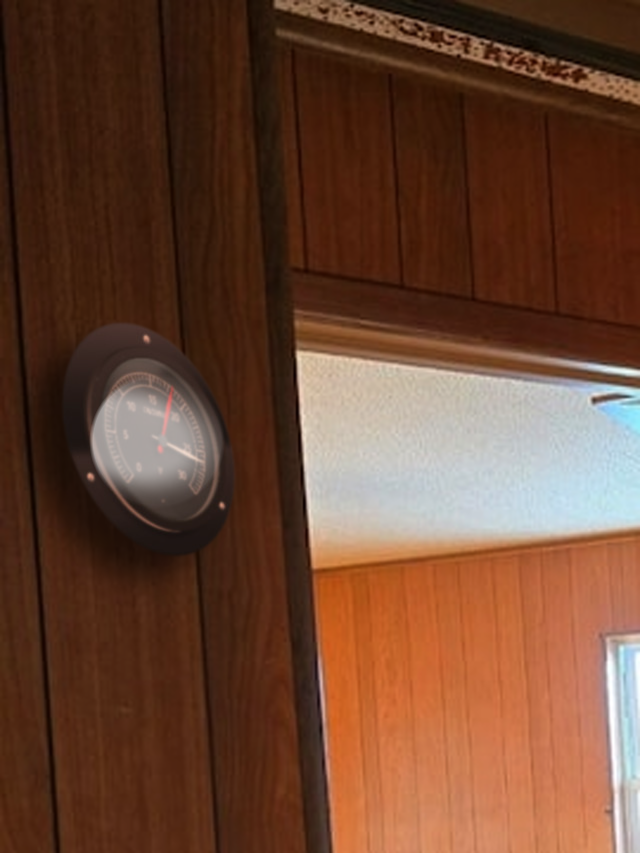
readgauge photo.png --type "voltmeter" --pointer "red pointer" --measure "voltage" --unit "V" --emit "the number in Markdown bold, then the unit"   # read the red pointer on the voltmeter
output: **17.5** V
